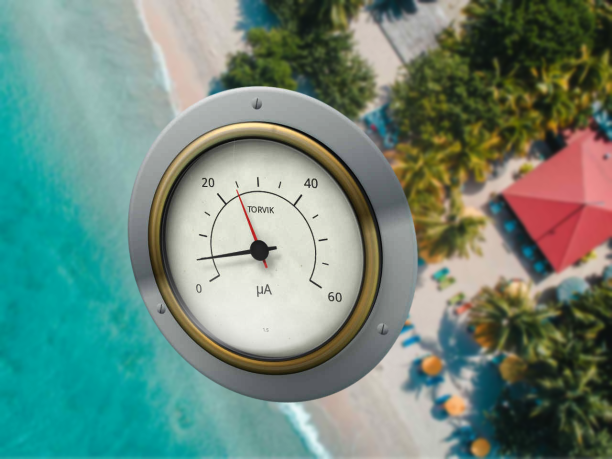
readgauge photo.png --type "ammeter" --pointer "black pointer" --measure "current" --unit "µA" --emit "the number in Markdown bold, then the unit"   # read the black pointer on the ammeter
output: **5** µA
